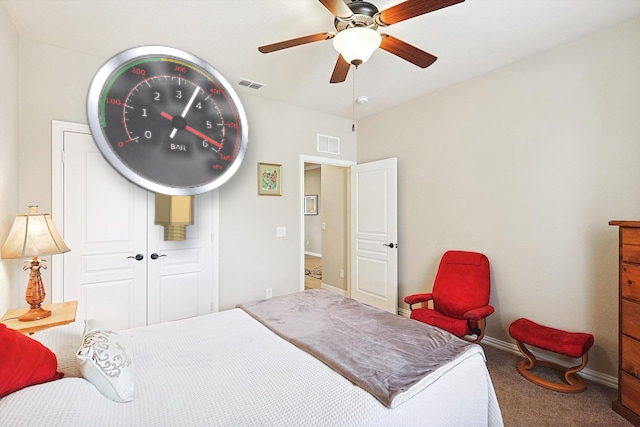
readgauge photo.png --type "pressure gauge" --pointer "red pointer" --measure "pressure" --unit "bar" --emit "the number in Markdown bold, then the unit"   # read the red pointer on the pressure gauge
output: **5.8** bar
